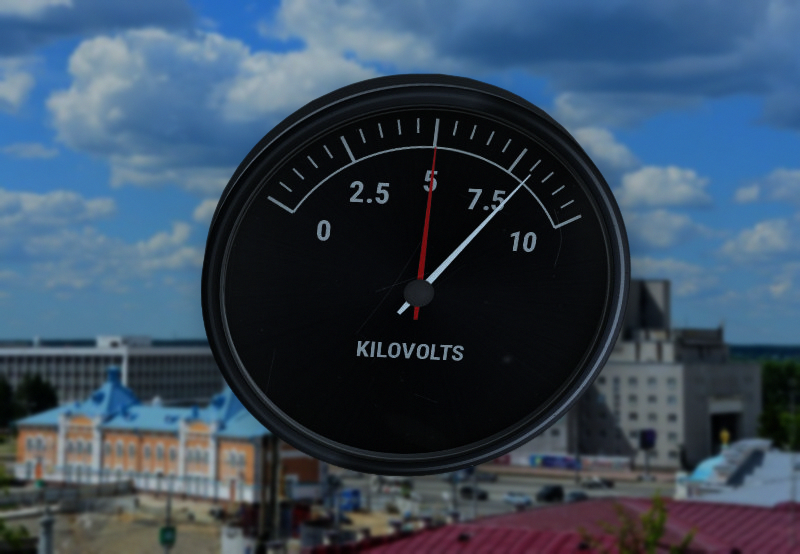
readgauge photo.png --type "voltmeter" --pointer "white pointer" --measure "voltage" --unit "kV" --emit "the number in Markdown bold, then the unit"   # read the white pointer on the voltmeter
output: **8** kV
